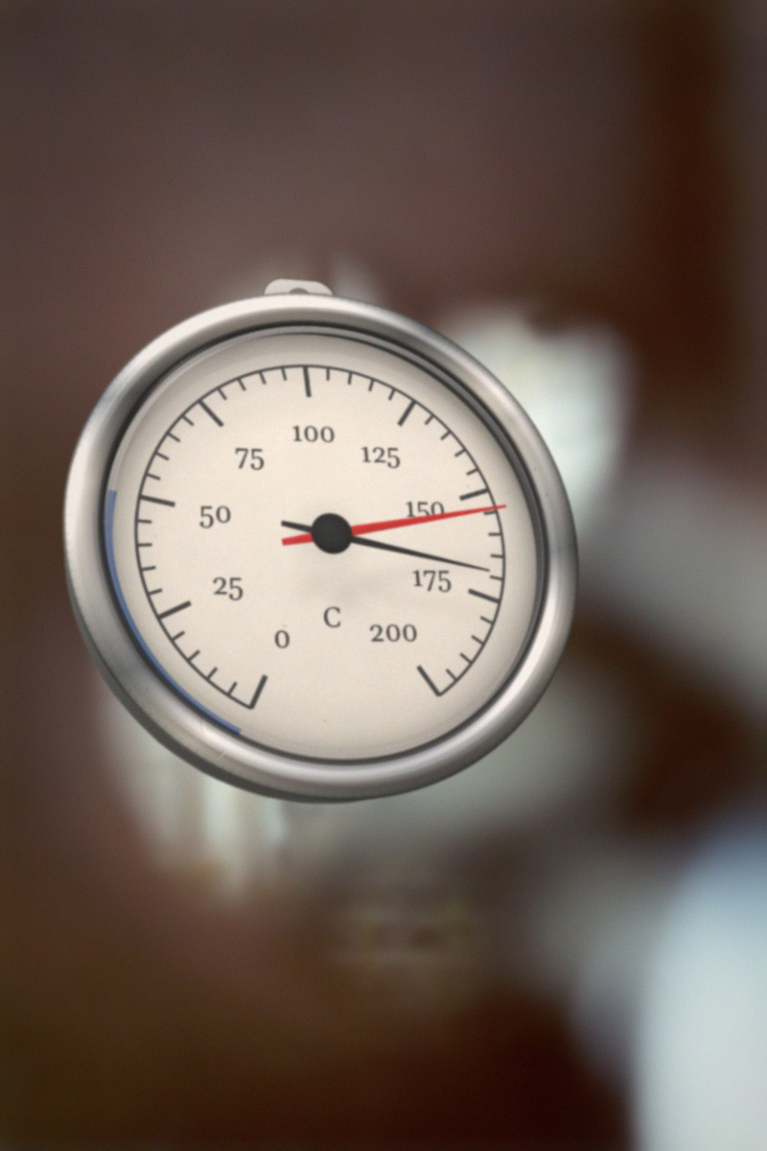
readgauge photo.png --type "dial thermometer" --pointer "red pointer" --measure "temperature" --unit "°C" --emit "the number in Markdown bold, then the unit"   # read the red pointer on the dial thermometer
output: **155** °C
